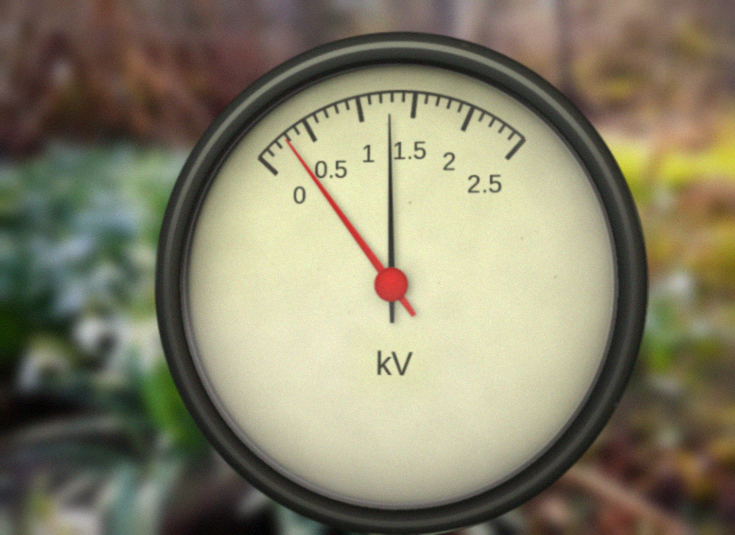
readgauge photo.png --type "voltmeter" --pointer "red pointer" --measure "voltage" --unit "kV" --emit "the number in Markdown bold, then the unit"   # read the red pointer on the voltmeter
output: **0.3** kV
